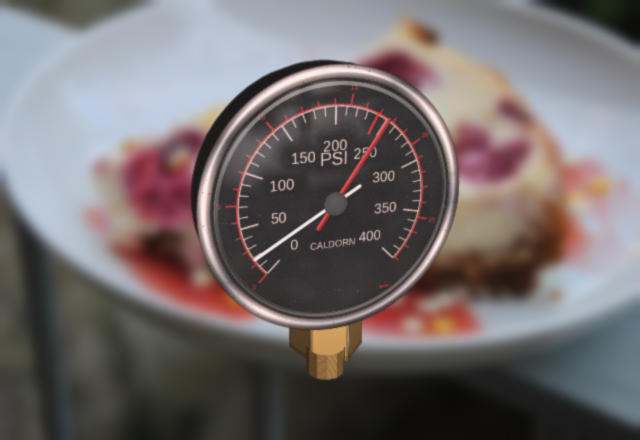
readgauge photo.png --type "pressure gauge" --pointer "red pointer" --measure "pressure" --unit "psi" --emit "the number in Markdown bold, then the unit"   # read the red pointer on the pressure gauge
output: **250** psi
